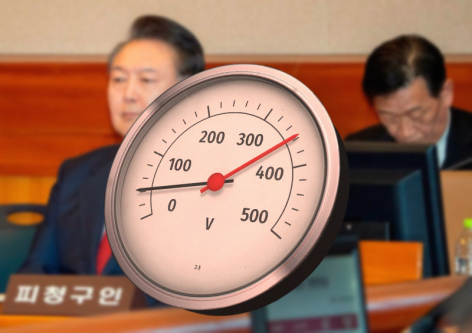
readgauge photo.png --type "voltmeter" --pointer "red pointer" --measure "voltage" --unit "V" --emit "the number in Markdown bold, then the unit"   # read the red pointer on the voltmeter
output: **360** V
